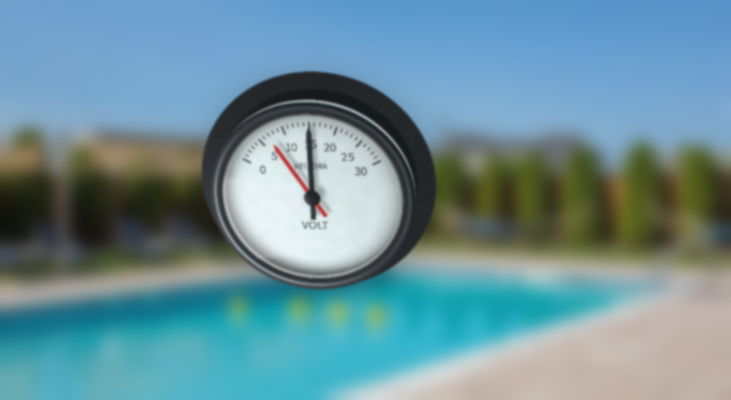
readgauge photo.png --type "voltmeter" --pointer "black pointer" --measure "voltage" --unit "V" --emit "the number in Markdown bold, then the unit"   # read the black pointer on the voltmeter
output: **15** V
